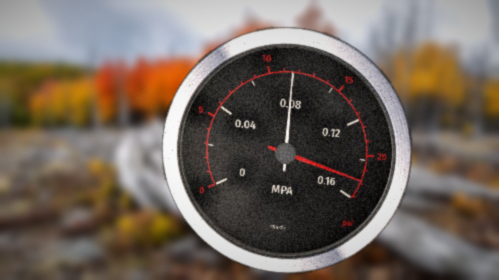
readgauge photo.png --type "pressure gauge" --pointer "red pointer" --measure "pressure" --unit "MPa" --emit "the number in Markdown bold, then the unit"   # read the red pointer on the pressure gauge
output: **0.15** MPa
